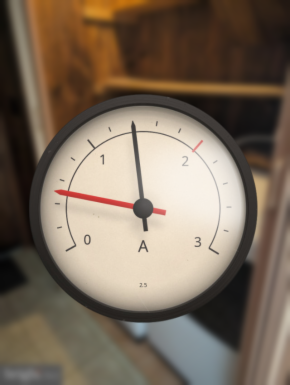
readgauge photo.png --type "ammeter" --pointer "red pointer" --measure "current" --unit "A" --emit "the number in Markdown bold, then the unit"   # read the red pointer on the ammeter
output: **0.5** A
